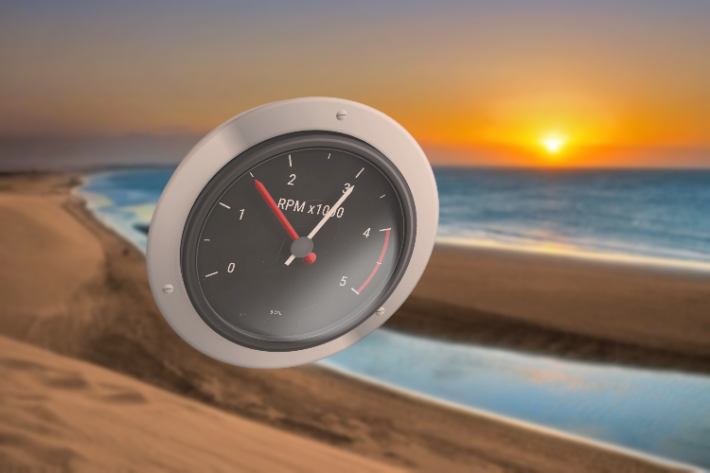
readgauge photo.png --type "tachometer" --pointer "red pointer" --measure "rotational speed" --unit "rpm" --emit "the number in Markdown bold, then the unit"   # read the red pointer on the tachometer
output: **1500** rpm
